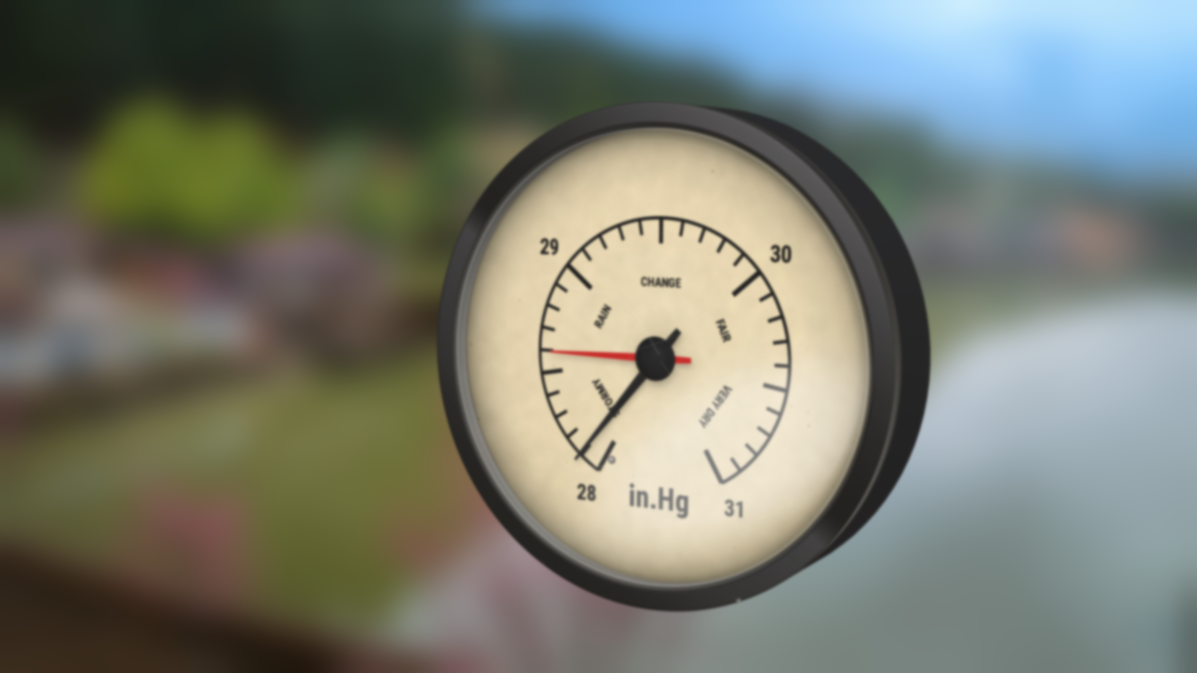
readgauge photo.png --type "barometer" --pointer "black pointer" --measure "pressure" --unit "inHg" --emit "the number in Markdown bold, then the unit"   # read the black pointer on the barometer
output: **28.1** inHg
